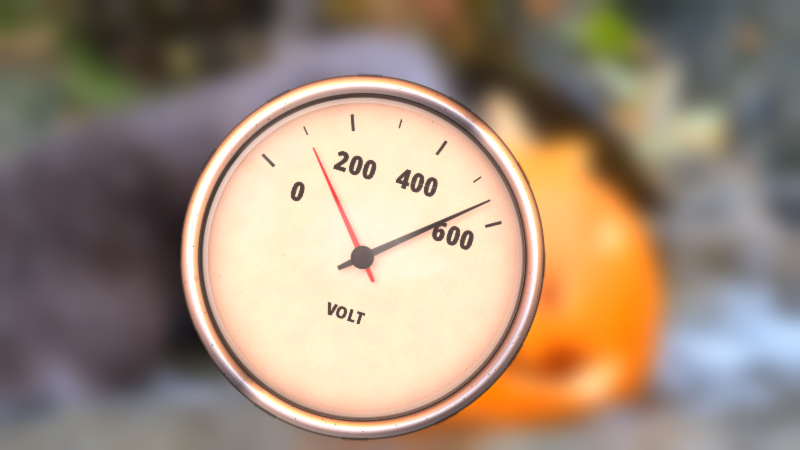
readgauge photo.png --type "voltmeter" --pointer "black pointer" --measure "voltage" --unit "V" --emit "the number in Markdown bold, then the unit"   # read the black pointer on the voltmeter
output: **550** V
